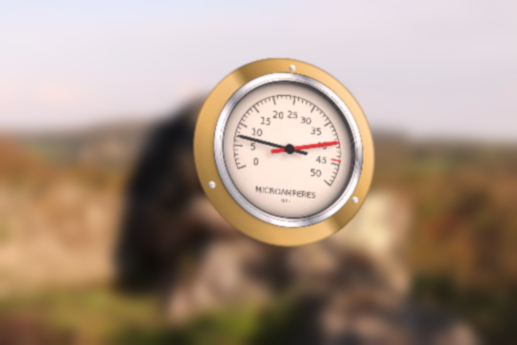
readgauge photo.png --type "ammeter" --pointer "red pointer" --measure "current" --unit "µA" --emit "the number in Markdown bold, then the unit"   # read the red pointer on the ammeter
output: **40** µA
